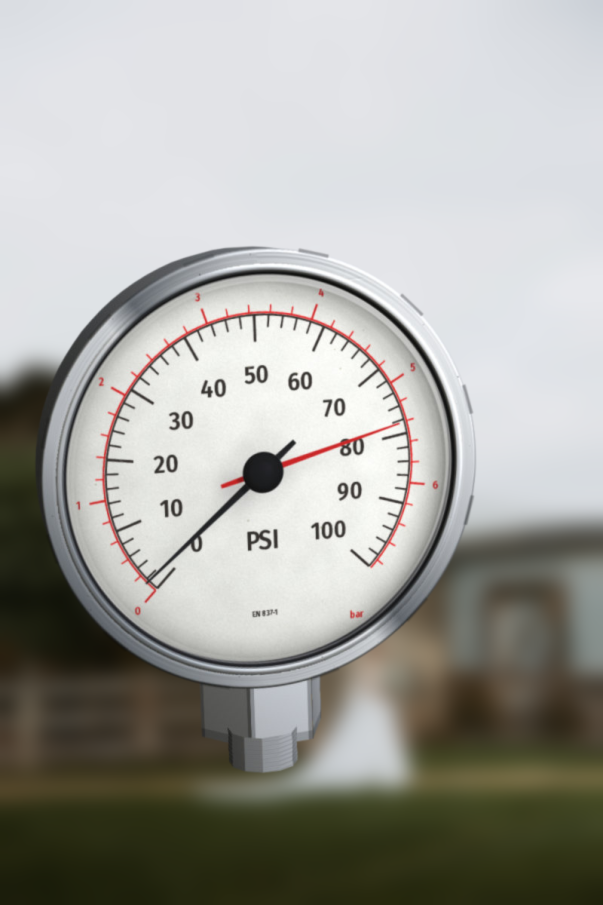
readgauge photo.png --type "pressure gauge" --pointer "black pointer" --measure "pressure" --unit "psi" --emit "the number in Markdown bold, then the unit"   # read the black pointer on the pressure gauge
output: **2** psi
